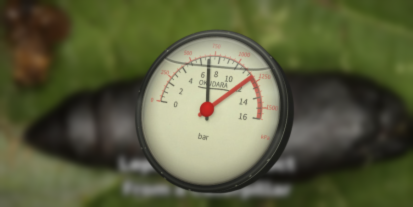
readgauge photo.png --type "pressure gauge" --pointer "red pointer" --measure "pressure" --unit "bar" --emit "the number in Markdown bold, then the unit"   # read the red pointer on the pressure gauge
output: **12** bar
